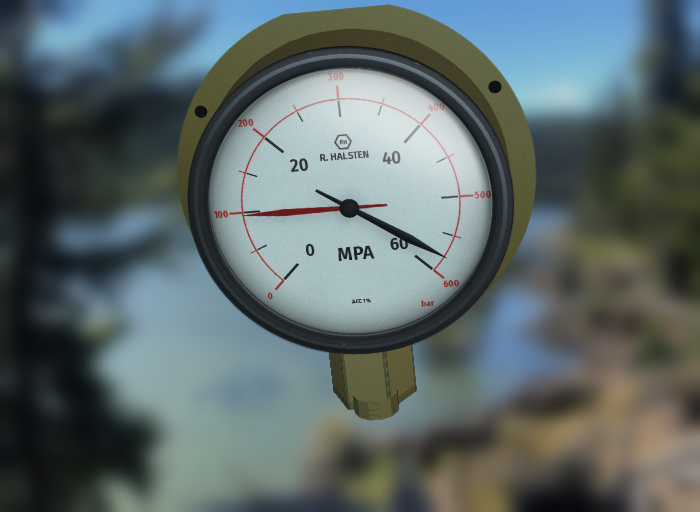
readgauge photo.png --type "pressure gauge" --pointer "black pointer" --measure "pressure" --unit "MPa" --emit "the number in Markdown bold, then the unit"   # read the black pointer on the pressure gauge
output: **57.5** MPa
